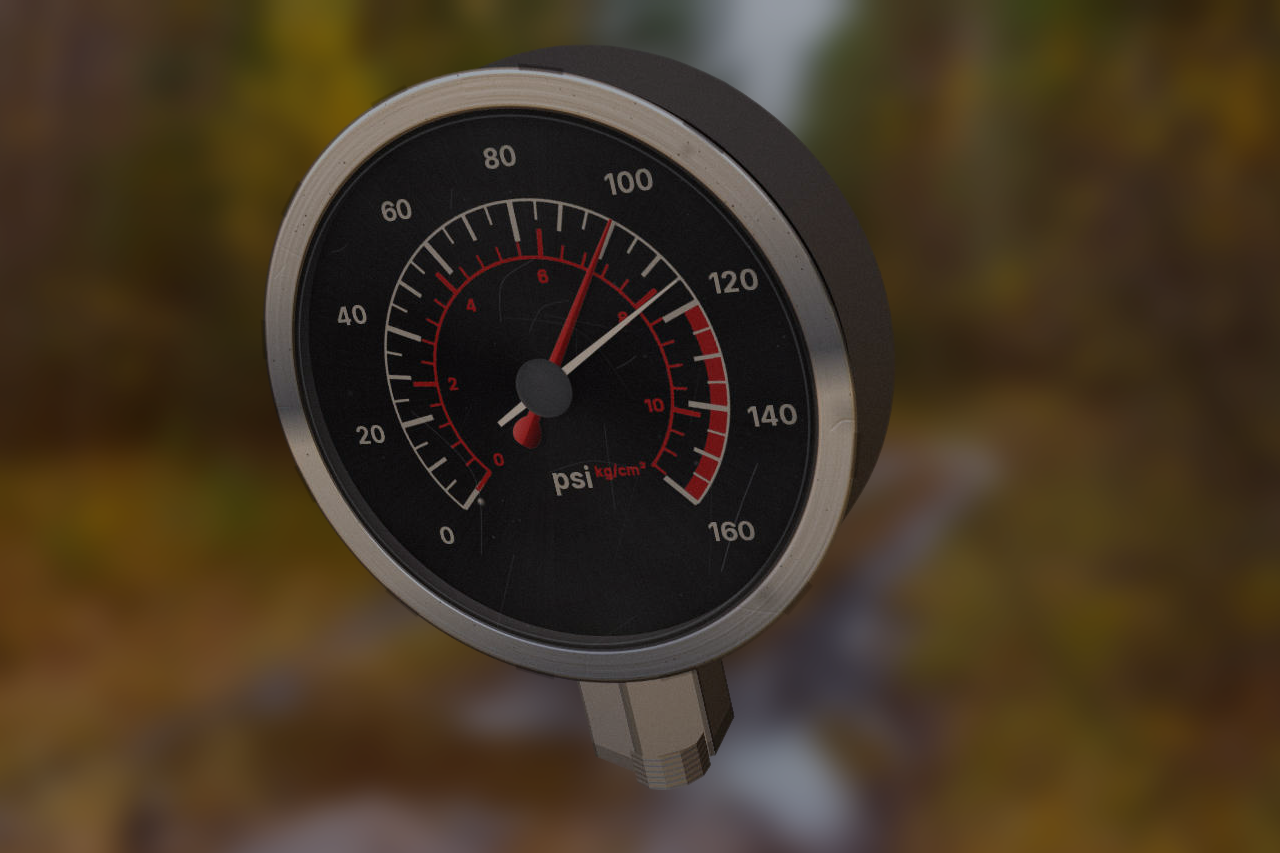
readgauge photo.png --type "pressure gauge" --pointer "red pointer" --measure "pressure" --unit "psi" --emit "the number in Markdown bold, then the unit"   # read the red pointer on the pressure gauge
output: **100** psi
